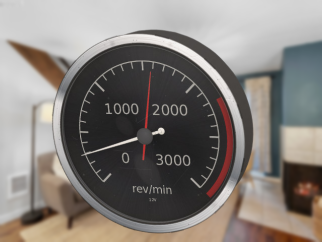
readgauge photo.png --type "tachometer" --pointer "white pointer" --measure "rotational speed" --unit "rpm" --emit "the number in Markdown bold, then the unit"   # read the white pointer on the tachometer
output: **300** rpm
